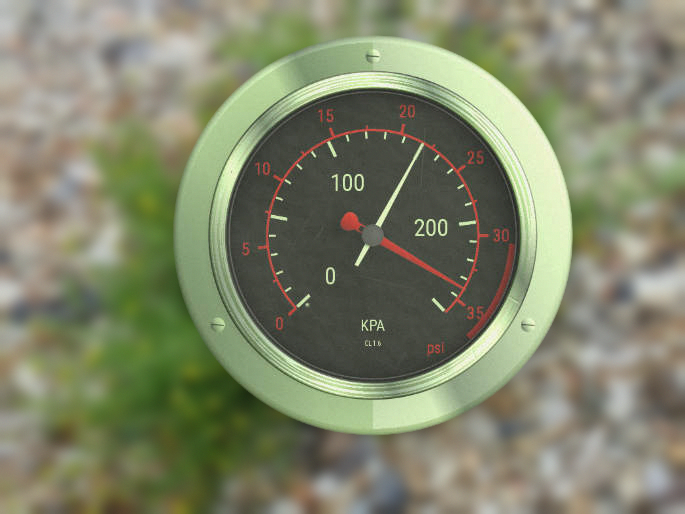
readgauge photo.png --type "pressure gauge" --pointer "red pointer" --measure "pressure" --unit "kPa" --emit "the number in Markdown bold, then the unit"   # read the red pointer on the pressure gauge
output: **235** kPa
